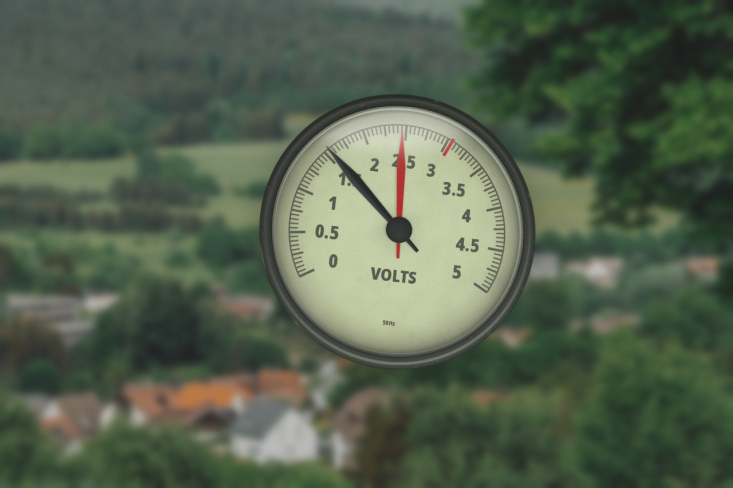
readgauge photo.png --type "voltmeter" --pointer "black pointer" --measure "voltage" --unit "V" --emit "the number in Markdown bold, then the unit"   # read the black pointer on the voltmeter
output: **1.55** V
